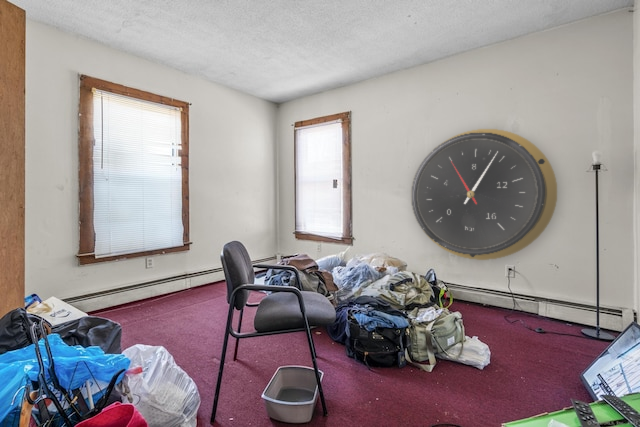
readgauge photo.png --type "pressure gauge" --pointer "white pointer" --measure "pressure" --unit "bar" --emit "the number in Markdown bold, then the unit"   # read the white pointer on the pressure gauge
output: **9.5** bar
